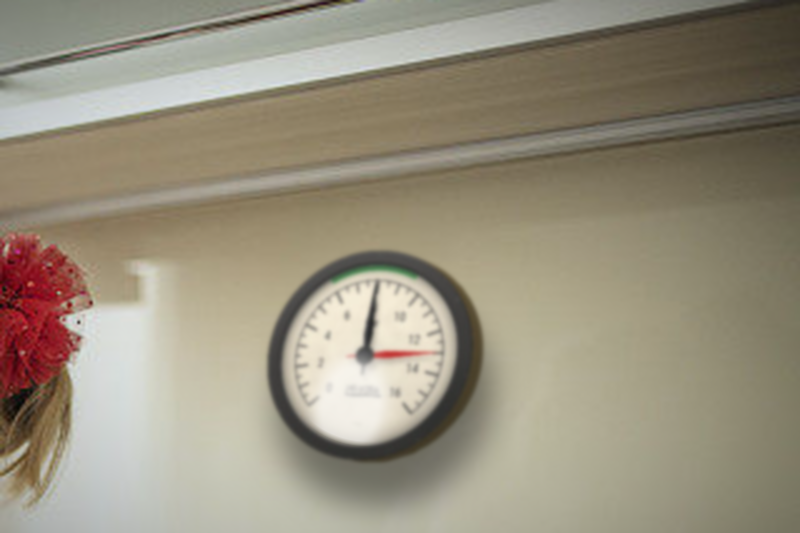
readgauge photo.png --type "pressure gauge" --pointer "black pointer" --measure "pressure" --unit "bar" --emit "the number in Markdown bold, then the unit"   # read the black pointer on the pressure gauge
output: **8** bar
